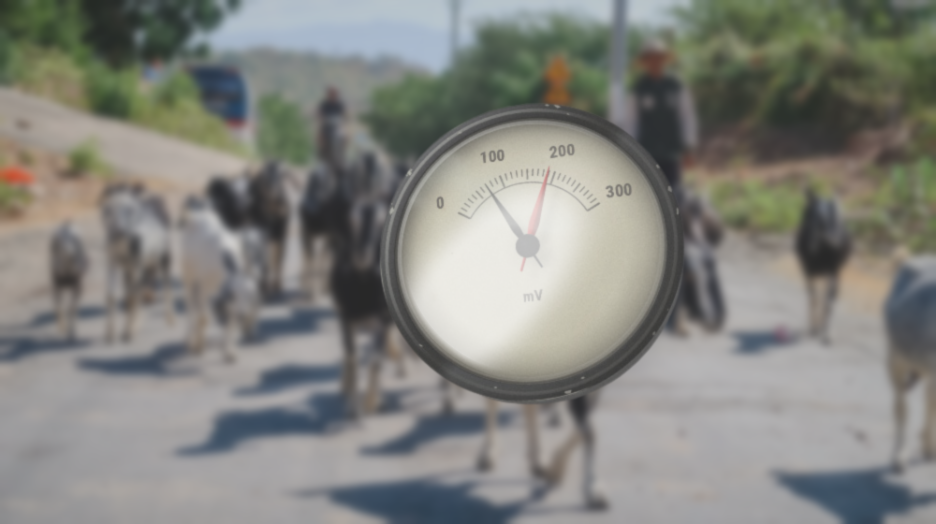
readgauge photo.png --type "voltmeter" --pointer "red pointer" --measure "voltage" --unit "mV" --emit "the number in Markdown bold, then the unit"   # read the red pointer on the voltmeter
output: **190** mV
